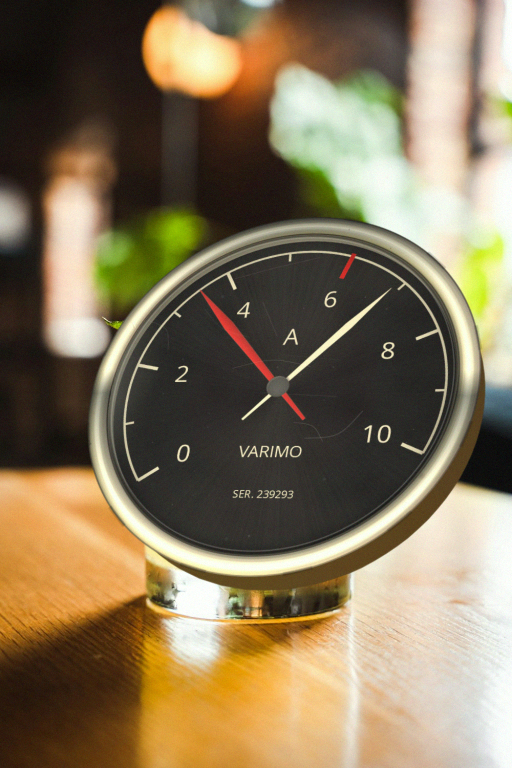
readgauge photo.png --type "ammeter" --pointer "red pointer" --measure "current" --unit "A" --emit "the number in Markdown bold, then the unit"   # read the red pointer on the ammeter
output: **3.5** A
